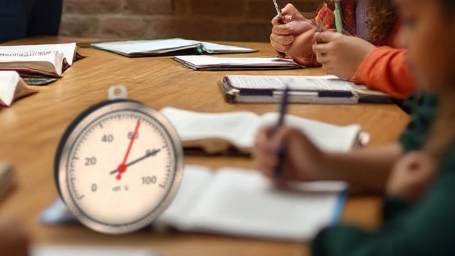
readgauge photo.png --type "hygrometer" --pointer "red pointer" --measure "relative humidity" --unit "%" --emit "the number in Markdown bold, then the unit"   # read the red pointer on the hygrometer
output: **60** %
